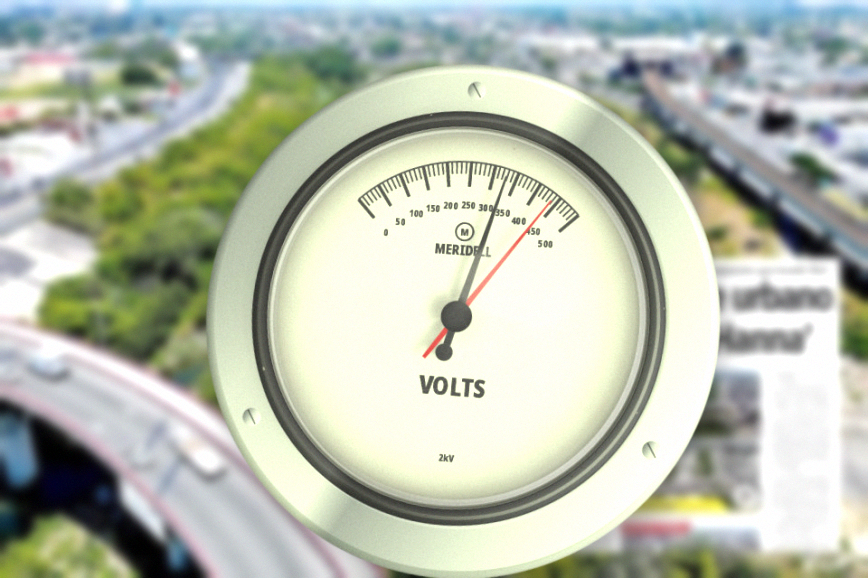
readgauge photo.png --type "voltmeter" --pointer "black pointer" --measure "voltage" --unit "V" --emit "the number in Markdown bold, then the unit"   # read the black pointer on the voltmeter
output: **330** V
